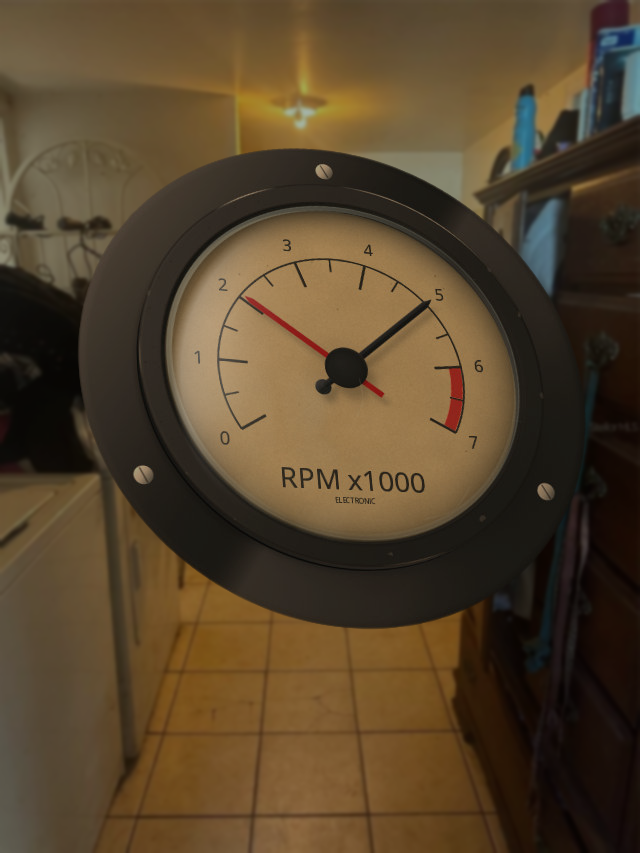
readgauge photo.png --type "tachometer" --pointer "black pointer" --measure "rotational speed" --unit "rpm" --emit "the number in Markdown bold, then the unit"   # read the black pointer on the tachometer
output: **5000** rpm
